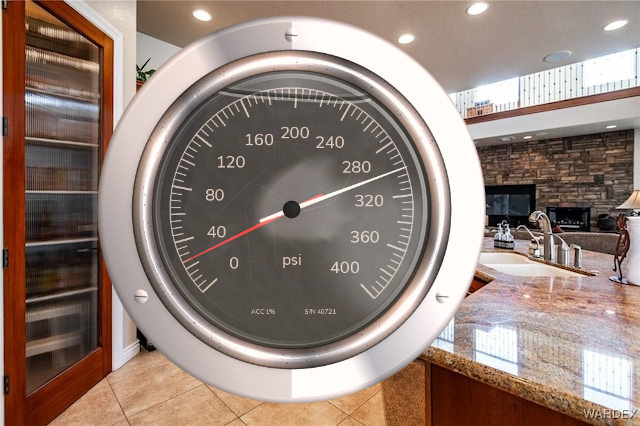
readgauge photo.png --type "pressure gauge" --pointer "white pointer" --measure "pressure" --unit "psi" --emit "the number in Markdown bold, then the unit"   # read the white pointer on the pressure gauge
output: **300** psi
